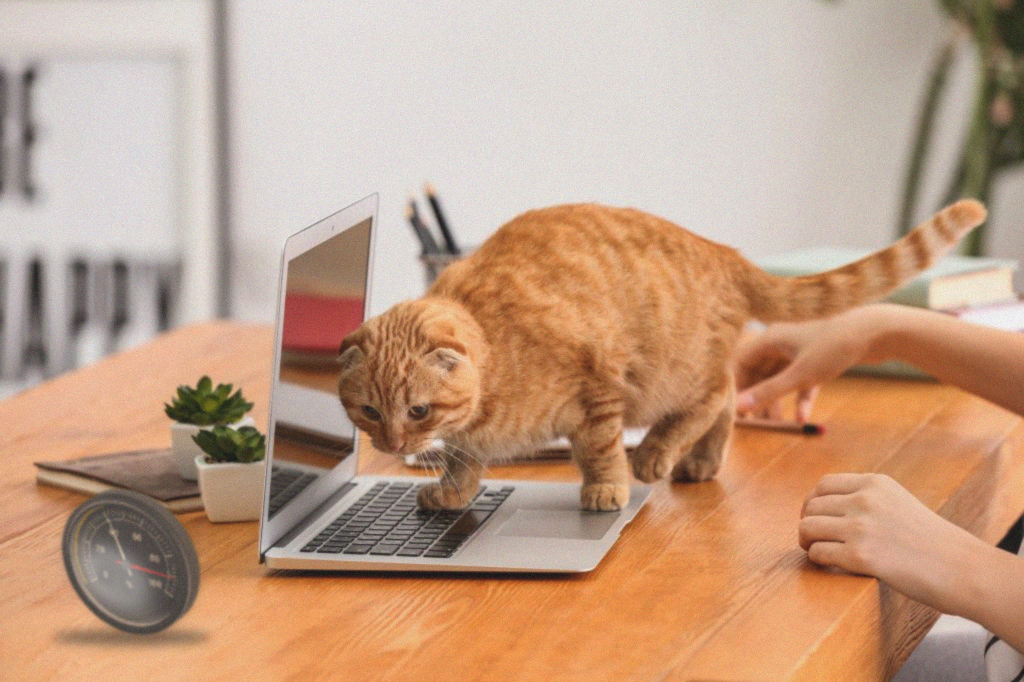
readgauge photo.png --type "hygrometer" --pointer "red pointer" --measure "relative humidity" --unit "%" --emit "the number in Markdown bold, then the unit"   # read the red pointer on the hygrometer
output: **90** %
